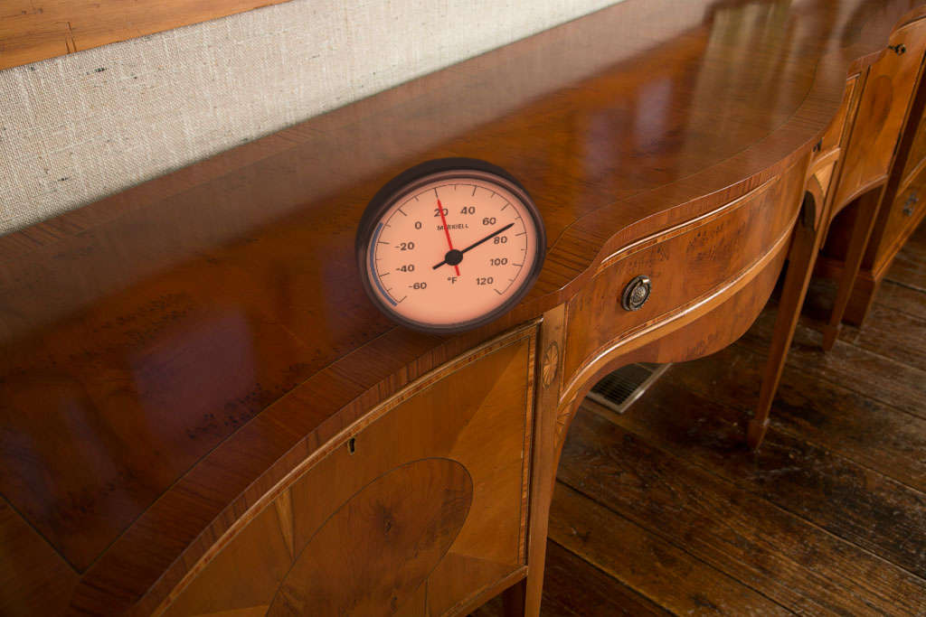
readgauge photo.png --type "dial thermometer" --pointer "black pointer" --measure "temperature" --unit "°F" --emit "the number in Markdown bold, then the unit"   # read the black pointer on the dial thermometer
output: **70** °F
